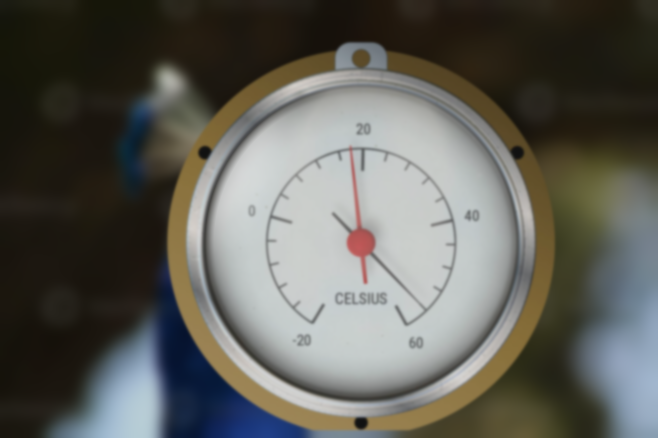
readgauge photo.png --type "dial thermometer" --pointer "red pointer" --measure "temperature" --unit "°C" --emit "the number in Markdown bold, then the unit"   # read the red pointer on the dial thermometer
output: **18** °C
